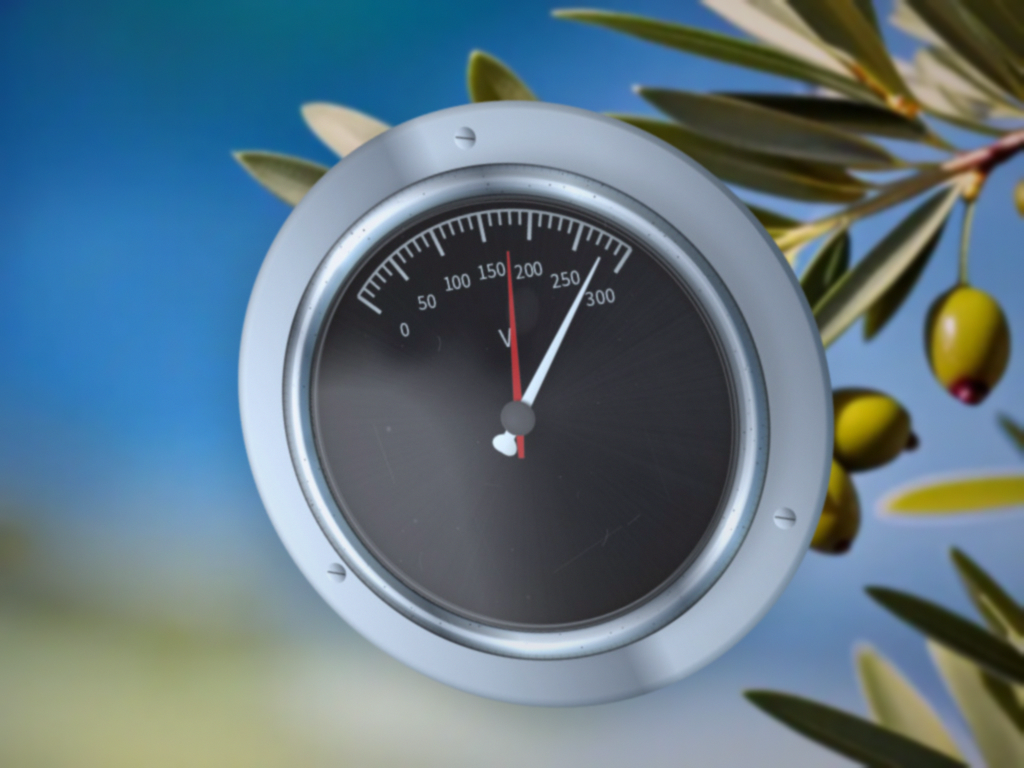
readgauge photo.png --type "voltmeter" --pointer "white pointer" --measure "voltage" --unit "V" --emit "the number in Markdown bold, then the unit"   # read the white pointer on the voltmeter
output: **280** V
